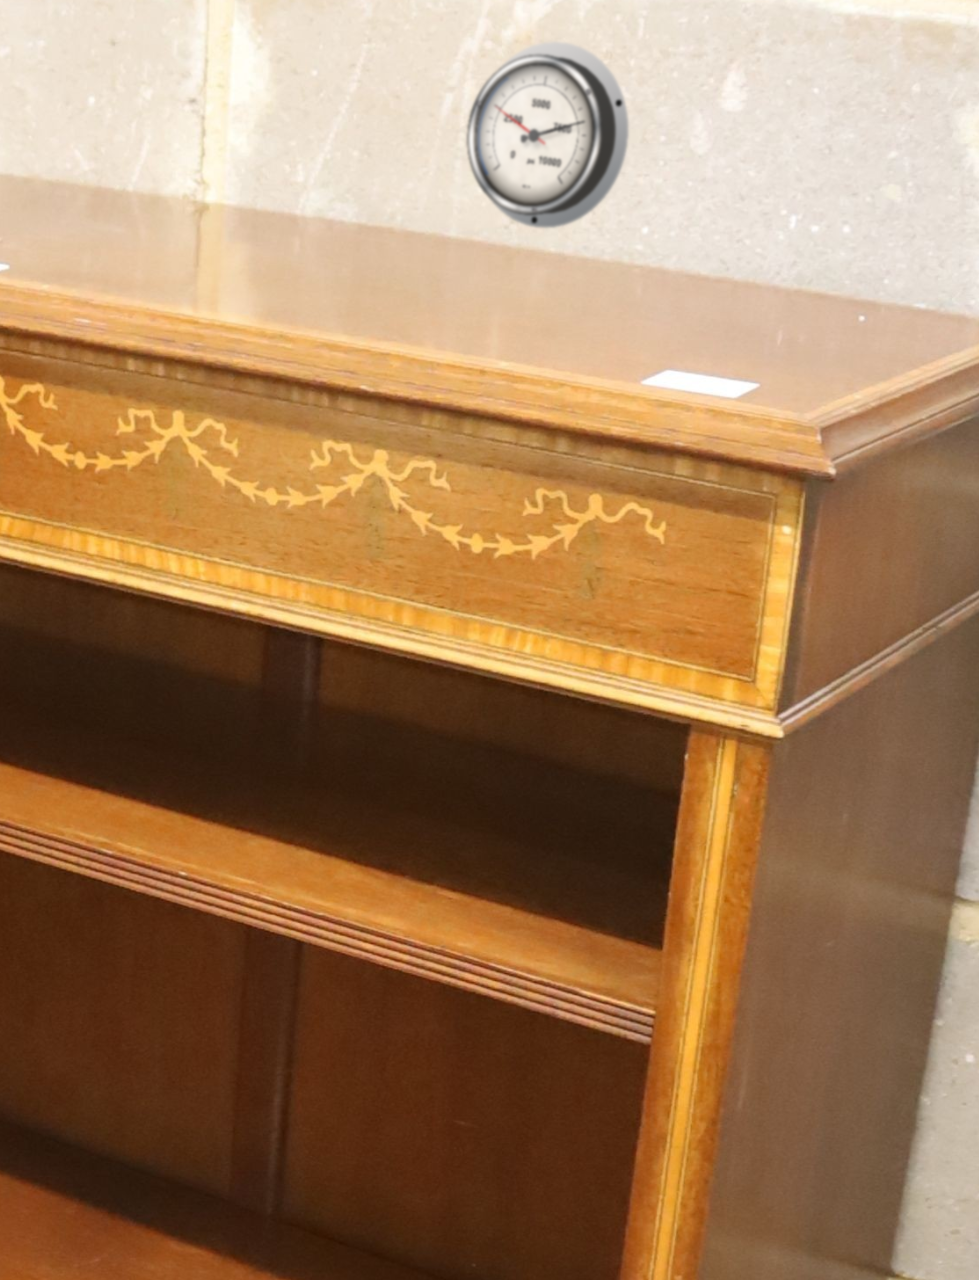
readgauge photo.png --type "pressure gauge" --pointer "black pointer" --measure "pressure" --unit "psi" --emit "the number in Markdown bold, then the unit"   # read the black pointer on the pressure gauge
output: **7500** psi
